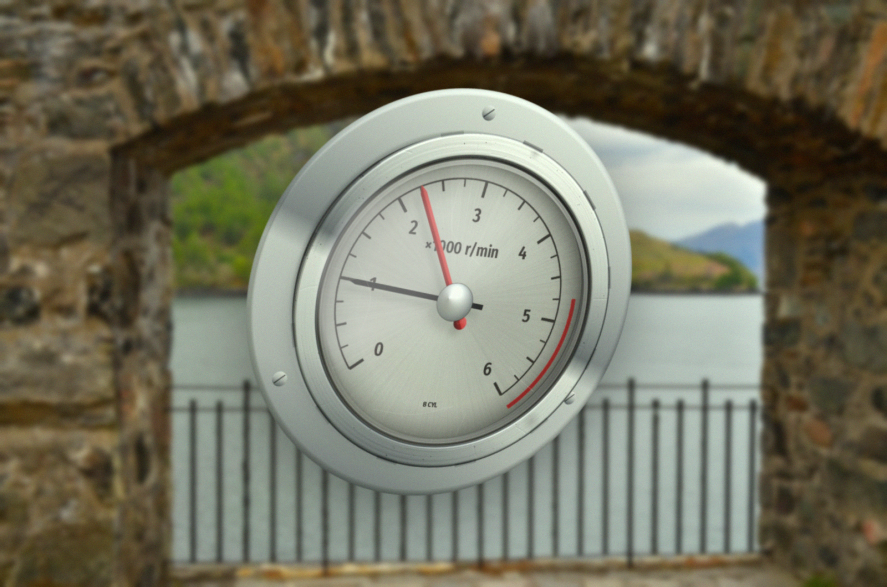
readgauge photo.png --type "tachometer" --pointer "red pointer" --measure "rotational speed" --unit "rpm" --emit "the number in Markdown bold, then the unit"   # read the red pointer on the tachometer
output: **2250** rpm
